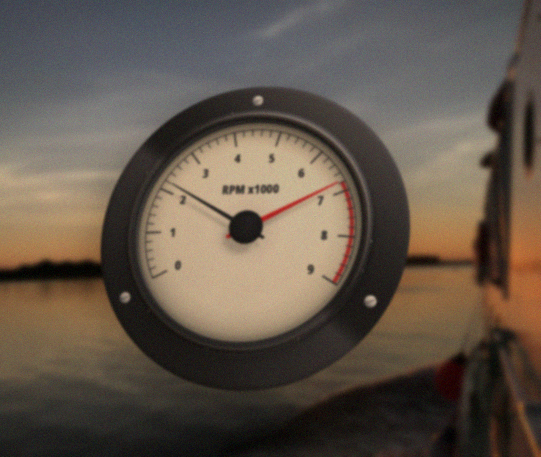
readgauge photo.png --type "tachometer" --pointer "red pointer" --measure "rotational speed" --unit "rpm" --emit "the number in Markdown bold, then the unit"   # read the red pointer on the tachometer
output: **6800** rpm
